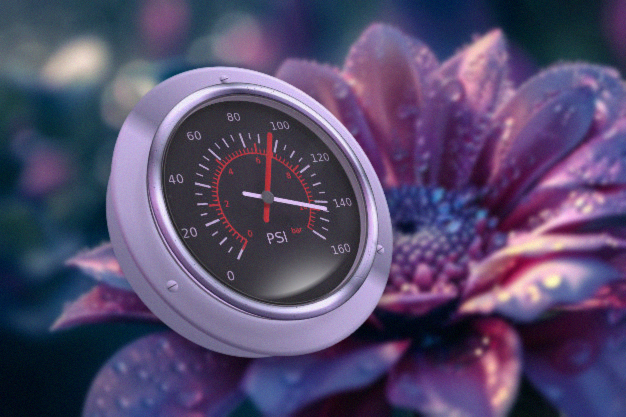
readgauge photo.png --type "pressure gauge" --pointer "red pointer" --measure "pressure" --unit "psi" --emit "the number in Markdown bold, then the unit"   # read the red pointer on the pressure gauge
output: **95** psi
